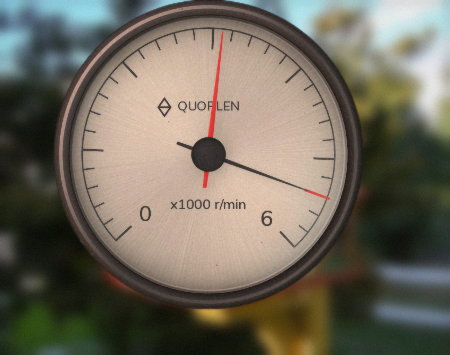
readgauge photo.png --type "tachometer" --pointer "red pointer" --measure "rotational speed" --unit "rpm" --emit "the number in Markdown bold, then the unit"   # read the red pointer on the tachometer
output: **3100** rpm
